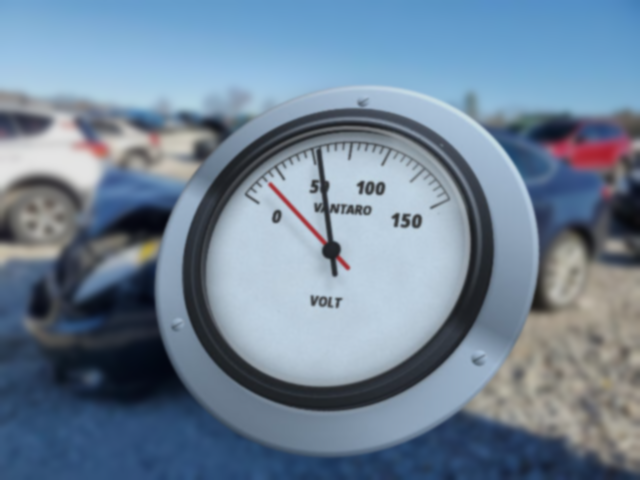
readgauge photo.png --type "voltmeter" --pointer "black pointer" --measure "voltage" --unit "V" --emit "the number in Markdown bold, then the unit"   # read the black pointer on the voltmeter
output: **55** V
